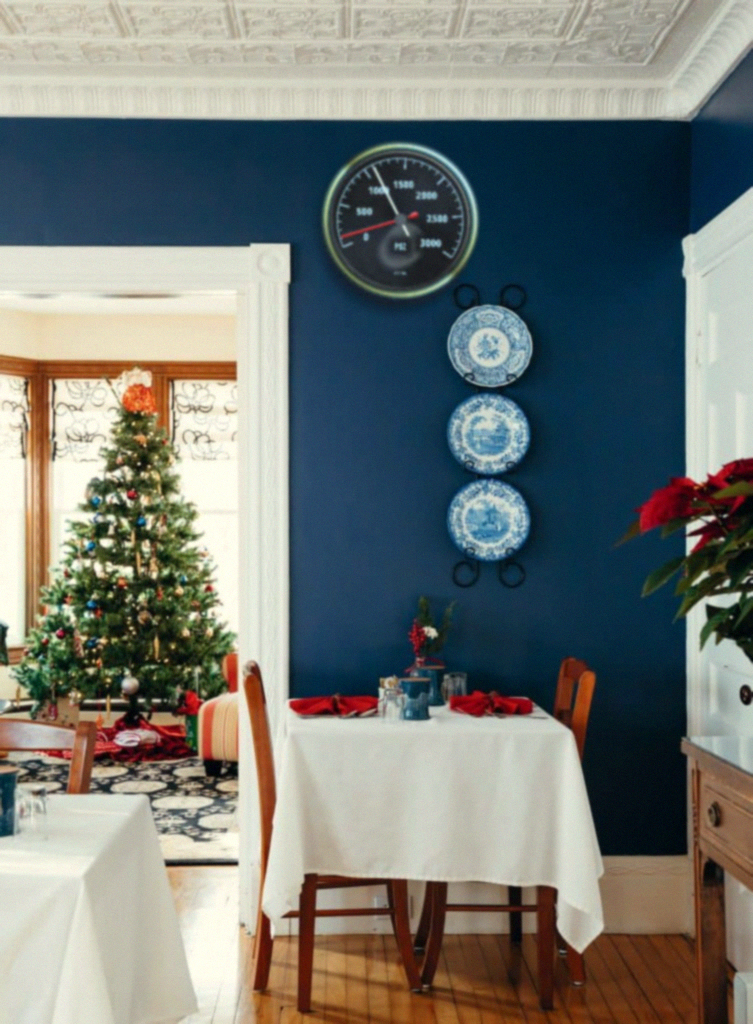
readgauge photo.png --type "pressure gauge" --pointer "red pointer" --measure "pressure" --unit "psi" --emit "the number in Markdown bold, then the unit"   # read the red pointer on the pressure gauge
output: **100** psi
